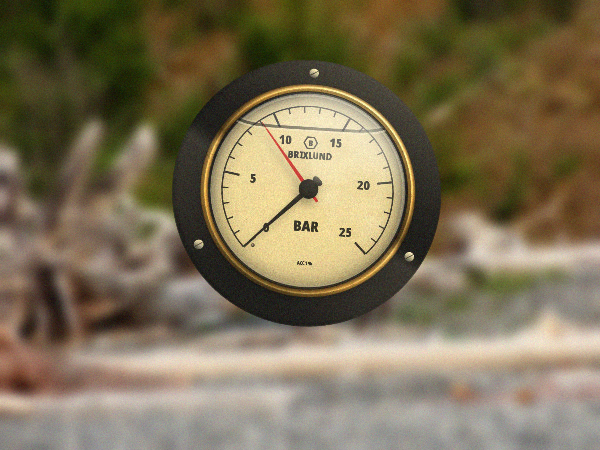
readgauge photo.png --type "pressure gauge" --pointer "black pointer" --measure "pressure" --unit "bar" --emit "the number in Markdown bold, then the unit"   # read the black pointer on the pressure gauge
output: **0** bar
